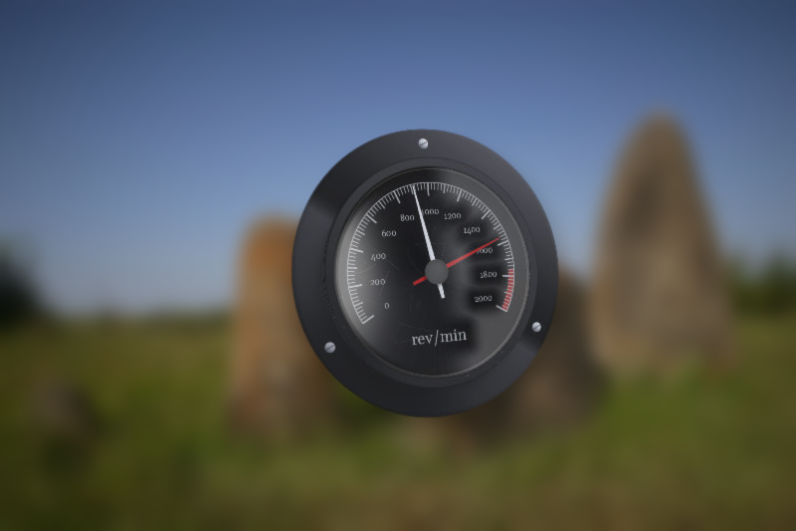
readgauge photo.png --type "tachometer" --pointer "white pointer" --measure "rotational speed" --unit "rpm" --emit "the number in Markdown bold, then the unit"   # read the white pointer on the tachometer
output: **900** rpm
